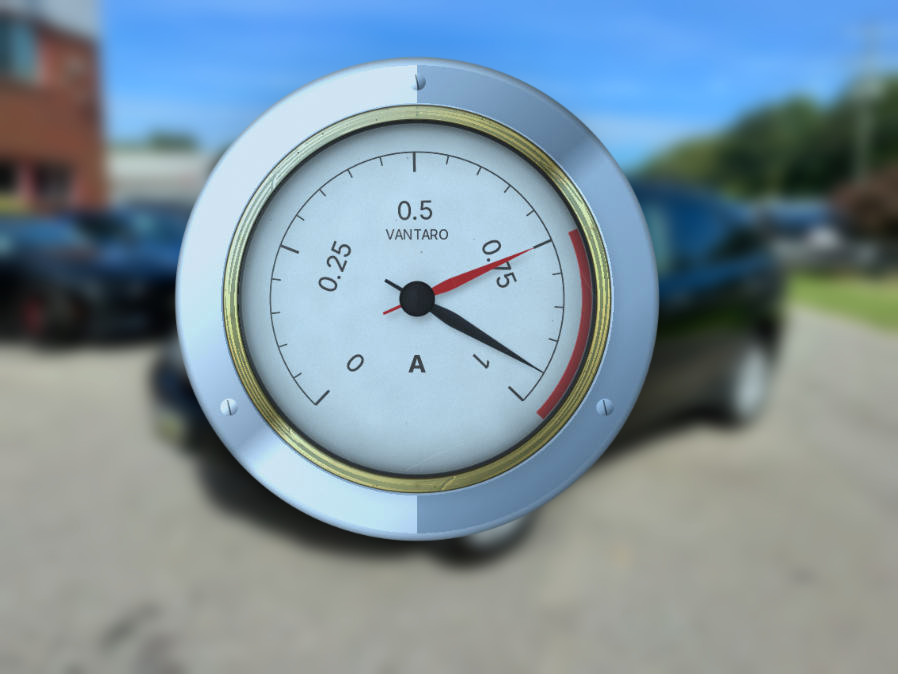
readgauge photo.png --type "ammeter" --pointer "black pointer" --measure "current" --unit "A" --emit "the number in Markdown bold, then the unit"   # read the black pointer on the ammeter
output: **0.95** A
